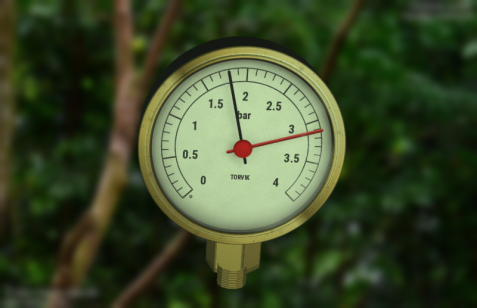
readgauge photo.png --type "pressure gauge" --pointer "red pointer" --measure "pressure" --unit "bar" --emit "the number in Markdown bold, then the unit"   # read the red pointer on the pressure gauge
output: **3.1** bar
